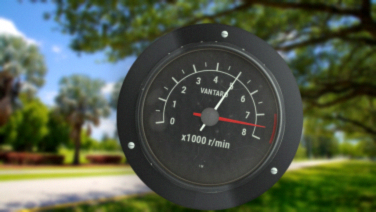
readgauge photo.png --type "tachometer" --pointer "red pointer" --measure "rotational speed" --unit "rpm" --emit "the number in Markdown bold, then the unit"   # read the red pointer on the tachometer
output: **7500** rpm
